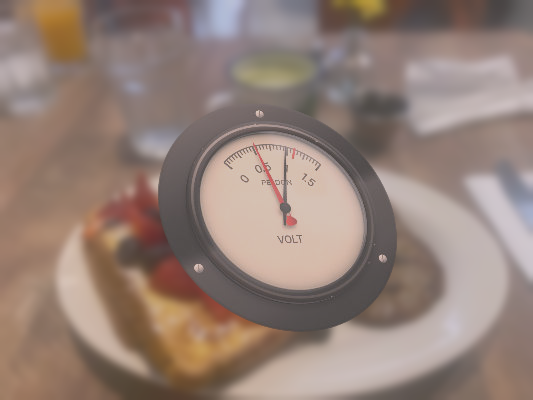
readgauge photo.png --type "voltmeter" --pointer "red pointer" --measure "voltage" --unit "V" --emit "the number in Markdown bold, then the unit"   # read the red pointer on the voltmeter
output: **0.5** V
